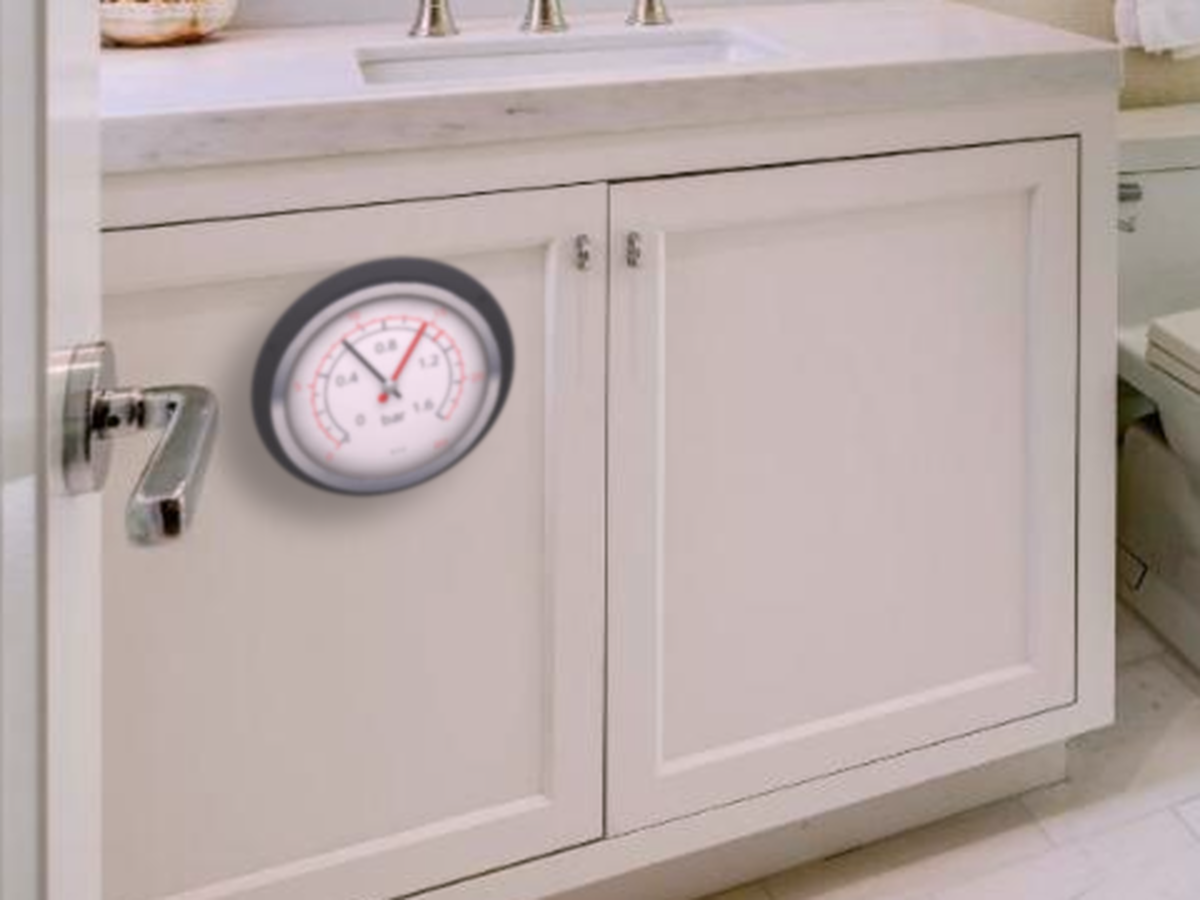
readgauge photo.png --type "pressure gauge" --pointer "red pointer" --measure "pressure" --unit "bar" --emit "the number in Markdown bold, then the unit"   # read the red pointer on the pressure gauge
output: **1** bar
